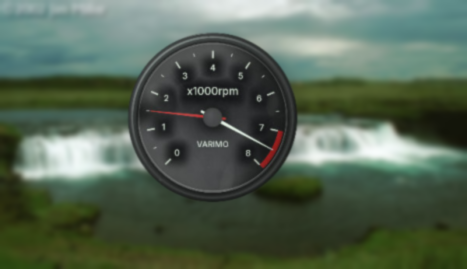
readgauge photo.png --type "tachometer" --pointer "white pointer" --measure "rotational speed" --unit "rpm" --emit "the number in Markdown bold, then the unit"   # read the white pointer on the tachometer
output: **7500** rpm
